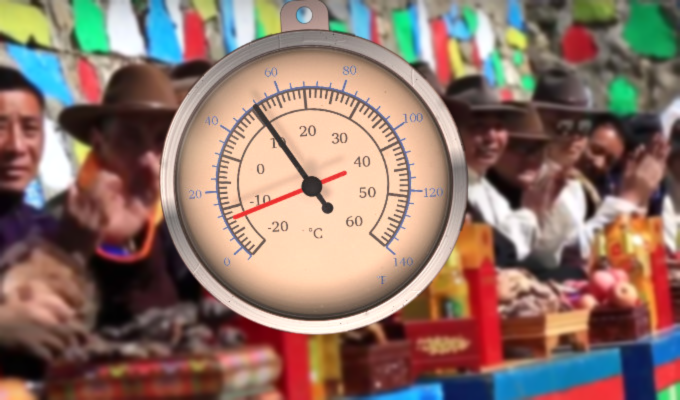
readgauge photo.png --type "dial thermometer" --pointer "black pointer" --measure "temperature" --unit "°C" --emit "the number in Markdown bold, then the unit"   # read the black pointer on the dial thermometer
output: **11** °C
